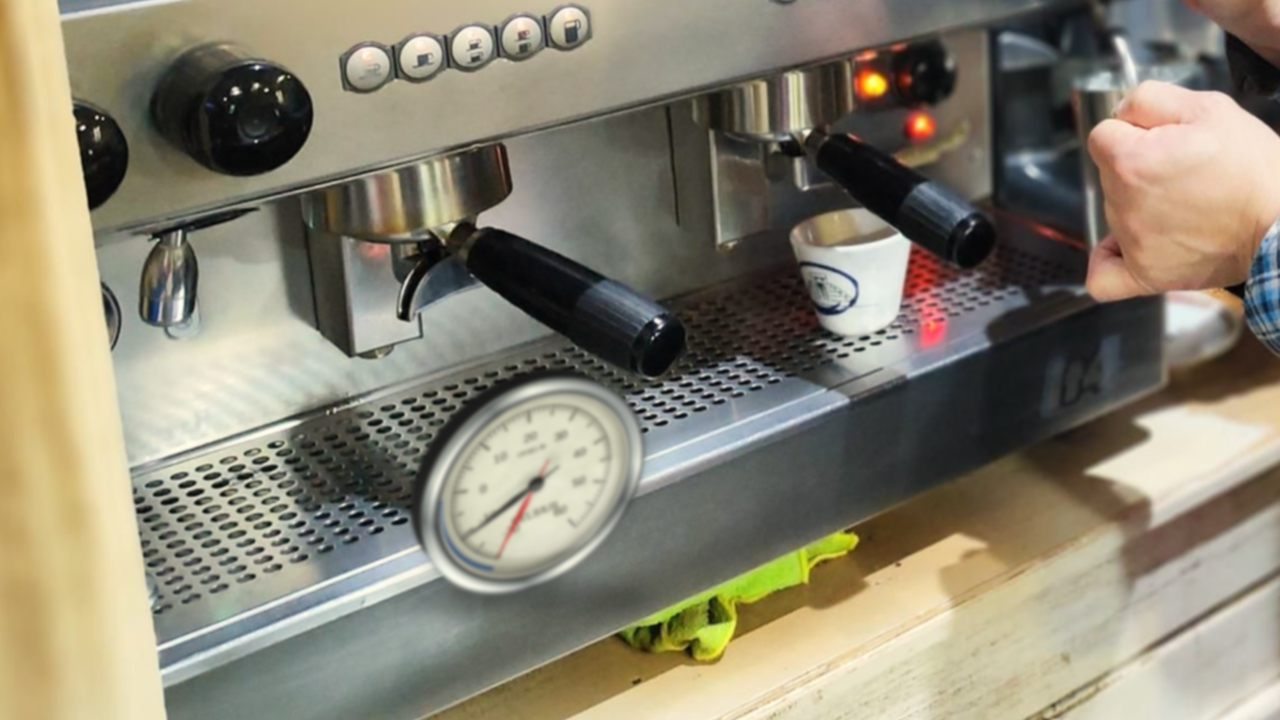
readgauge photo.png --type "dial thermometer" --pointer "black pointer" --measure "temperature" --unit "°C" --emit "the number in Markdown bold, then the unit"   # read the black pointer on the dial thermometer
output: **-10** °C
